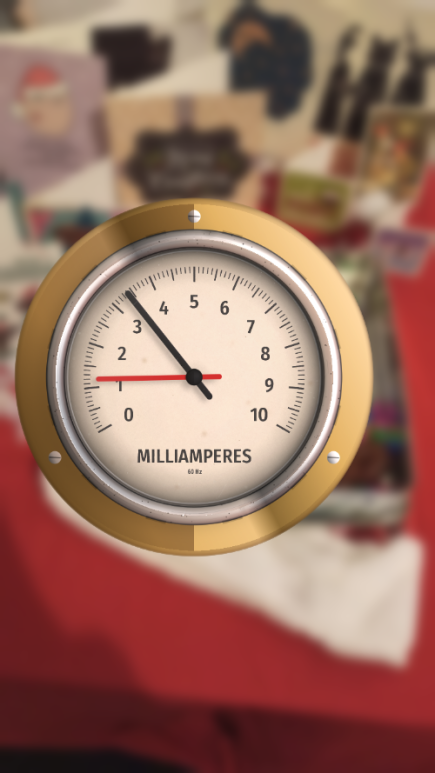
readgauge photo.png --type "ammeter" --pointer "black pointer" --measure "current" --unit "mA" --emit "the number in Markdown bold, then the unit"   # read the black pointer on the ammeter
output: **3.4** mA
